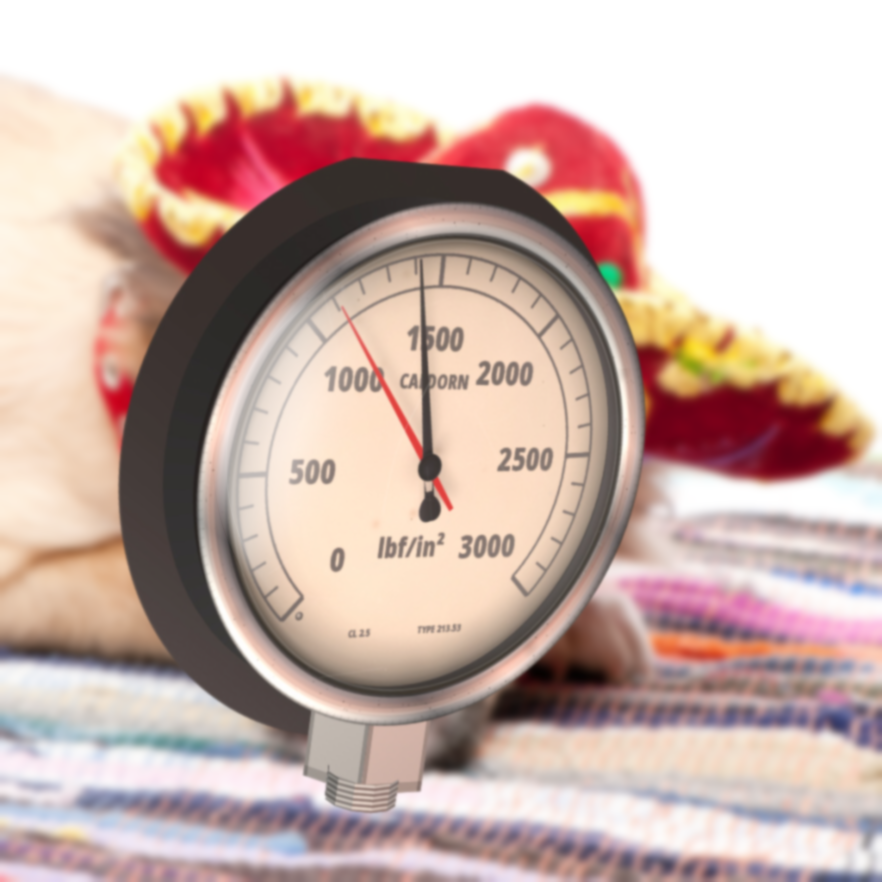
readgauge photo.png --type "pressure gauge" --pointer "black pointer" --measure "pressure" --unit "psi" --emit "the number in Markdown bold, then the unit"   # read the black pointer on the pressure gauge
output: **1400** psi
